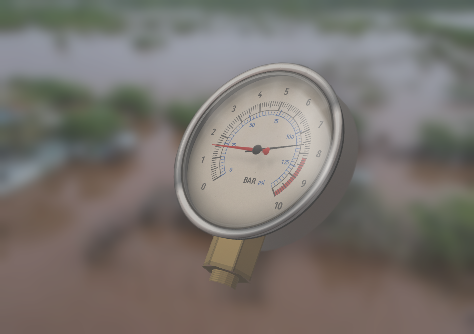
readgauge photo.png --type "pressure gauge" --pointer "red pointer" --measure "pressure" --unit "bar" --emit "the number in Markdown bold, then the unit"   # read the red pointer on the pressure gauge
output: **1.5** bar
